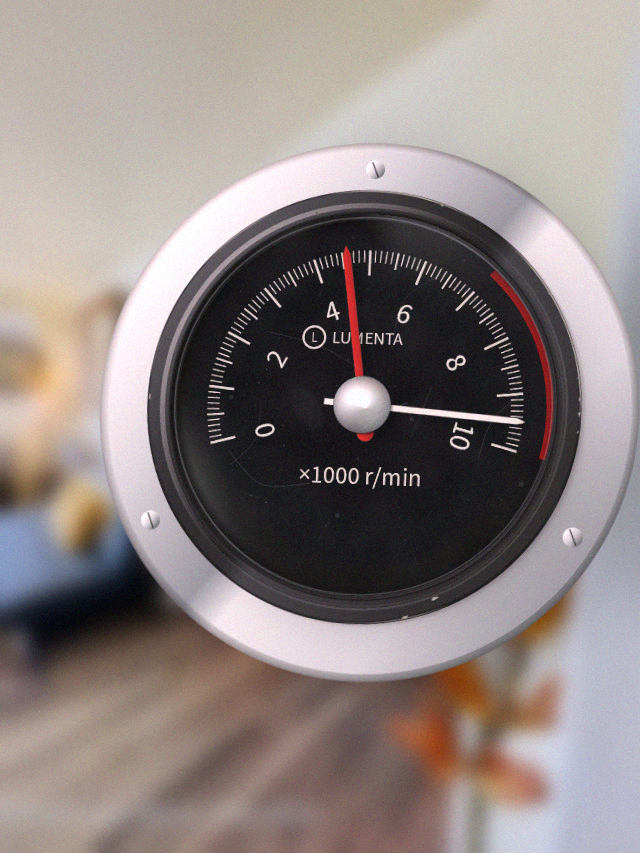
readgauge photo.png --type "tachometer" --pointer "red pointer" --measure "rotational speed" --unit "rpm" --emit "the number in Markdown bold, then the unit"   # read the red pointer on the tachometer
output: **4600** rpm
